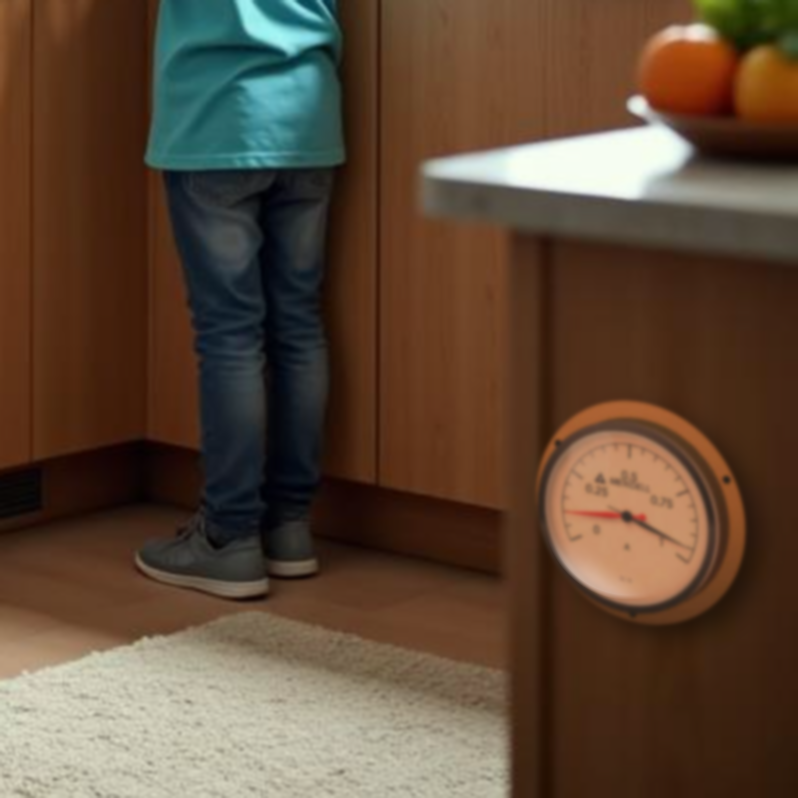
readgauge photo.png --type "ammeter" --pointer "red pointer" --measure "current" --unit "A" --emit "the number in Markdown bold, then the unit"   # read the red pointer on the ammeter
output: **0.1** A
